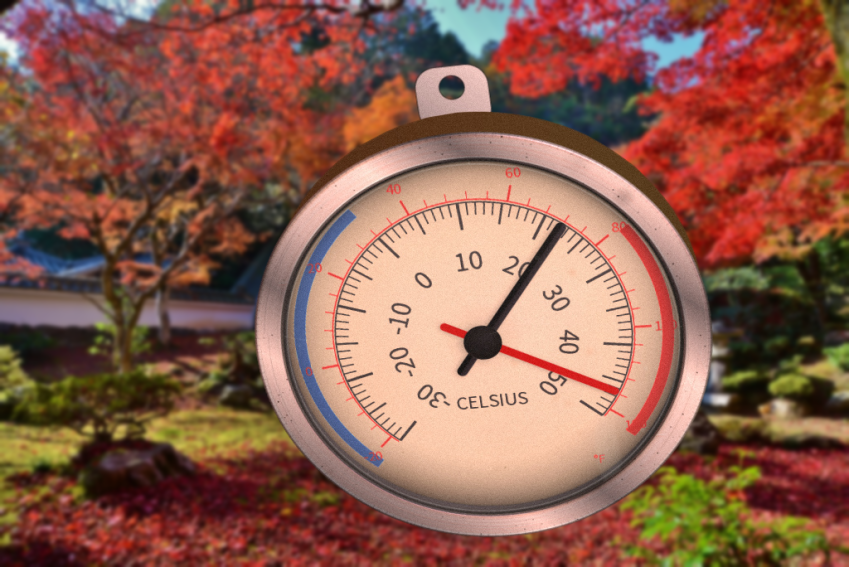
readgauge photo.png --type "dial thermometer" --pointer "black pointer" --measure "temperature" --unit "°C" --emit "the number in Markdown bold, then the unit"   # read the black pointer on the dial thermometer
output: **22** °C
